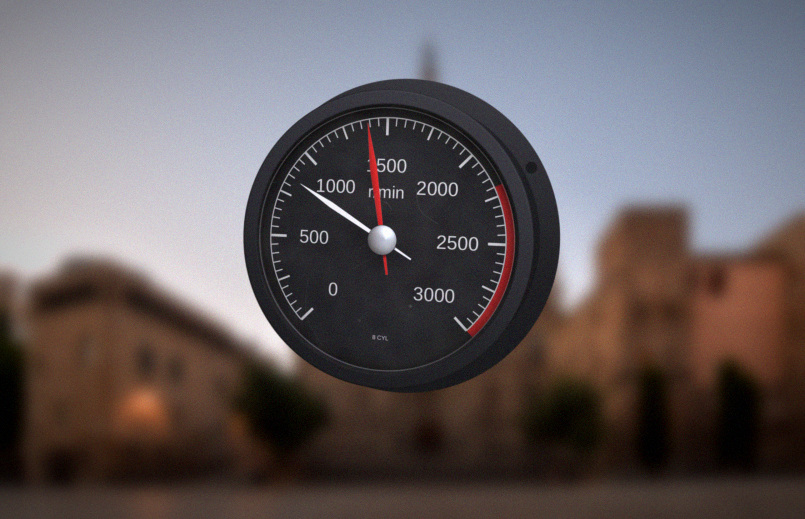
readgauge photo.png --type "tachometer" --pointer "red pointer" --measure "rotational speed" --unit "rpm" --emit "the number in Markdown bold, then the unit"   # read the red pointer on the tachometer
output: **1400** rpm
